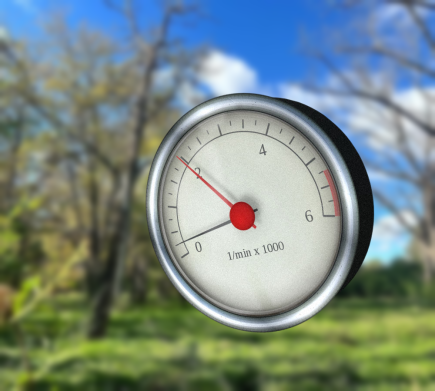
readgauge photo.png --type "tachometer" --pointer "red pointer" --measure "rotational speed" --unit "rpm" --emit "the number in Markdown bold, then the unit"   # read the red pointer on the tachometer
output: **2000** rpm
